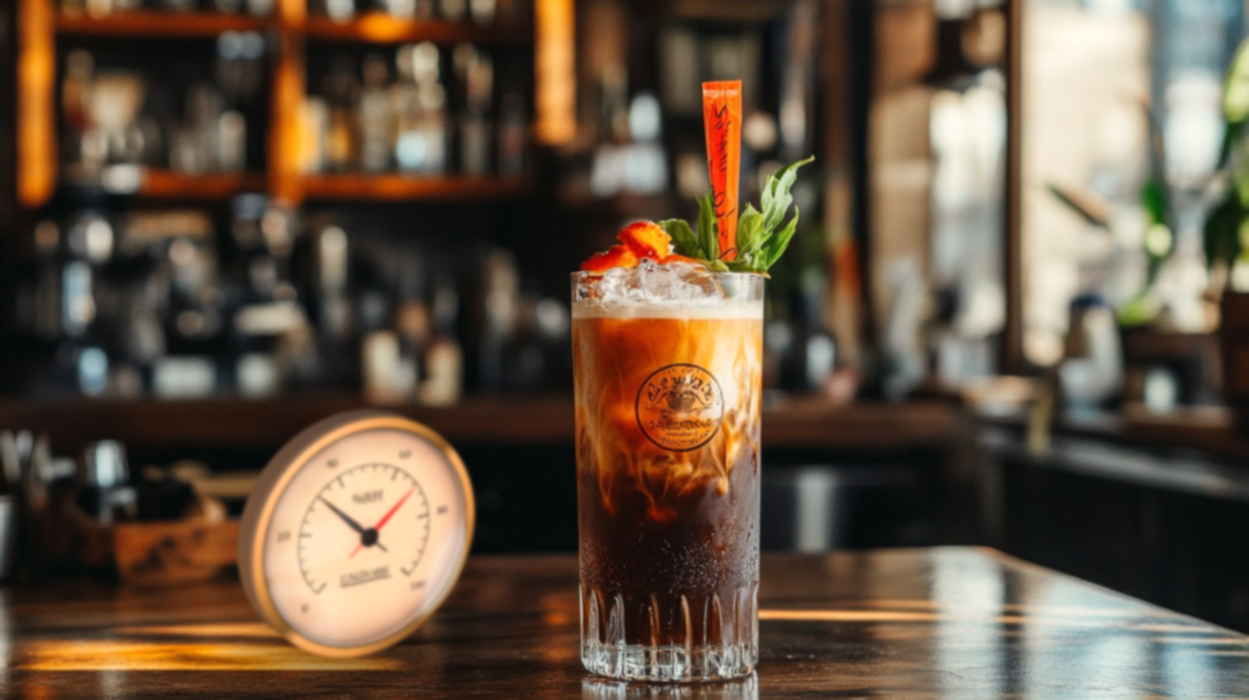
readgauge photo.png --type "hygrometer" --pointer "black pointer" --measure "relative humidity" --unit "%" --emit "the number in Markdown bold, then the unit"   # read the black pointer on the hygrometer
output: **32** %
